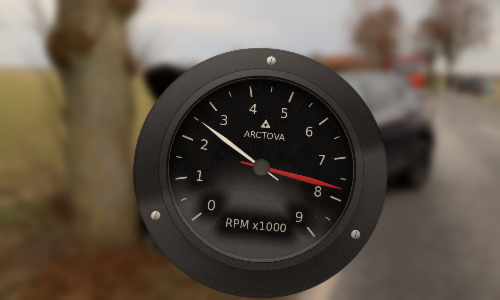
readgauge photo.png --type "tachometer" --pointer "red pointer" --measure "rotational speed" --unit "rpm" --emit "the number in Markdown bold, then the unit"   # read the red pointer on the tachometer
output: **7750** rpm
